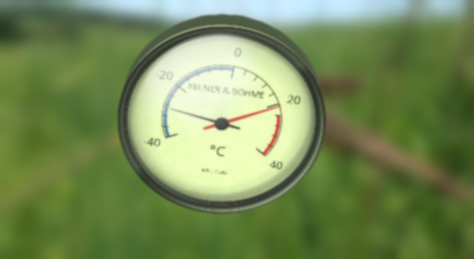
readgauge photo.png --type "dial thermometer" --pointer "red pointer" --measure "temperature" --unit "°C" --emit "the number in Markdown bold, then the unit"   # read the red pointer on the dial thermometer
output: **20** °C
